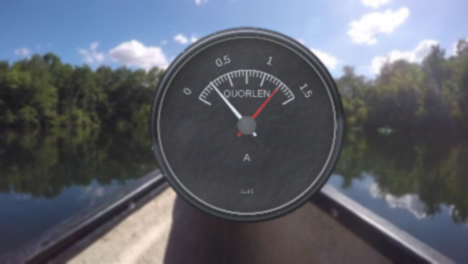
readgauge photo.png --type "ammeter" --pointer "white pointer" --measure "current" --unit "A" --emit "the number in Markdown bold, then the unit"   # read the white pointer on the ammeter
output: **0.25** A
